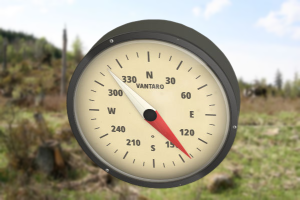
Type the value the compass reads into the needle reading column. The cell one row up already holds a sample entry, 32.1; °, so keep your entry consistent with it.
140; °
